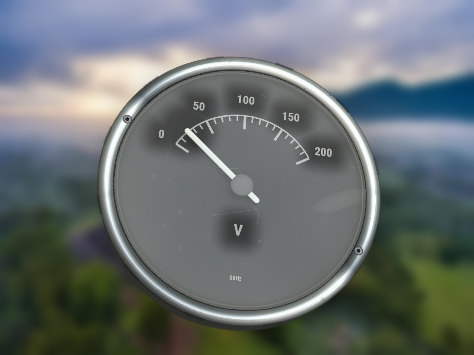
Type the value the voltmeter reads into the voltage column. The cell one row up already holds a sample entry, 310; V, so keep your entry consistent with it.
20; V
